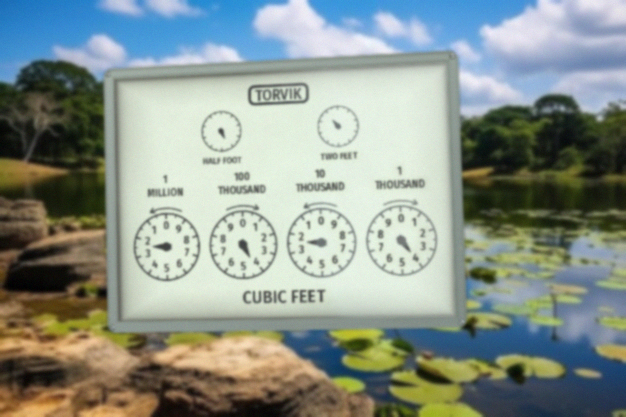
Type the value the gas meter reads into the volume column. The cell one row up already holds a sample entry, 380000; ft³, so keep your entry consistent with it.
242400; ft³
